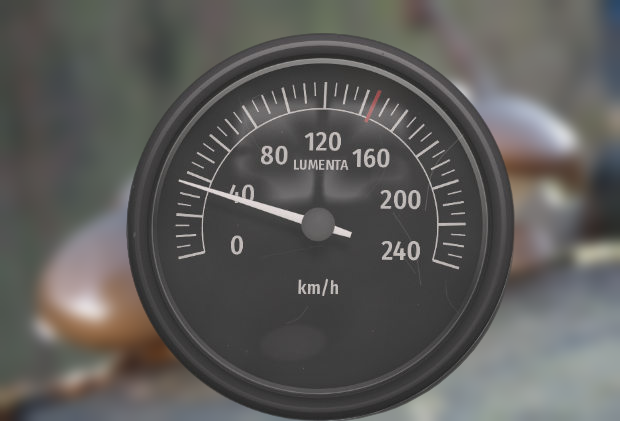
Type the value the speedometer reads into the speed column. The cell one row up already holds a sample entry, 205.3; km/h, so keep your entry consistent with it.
35; km/h
